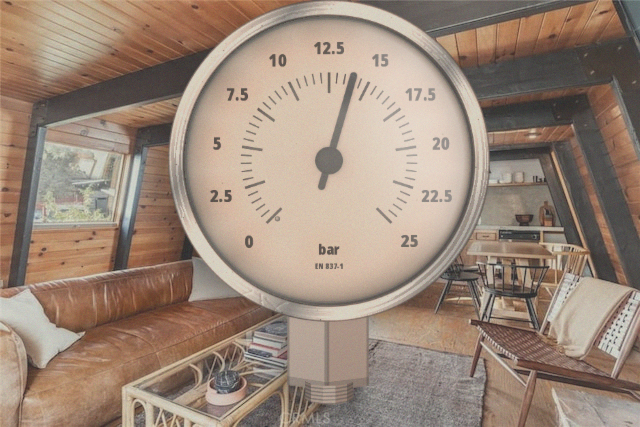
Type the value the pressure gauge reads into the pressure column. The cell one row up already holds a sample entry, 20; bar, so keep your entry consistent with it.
14; bar
